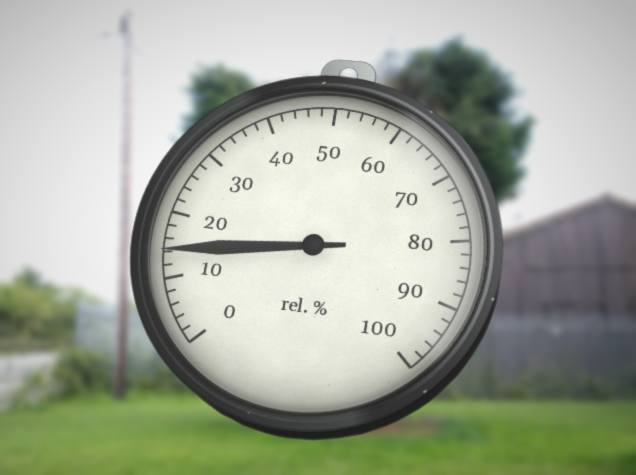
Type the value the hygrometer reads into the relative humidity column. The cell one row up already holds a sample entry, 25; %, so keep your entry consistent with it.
14; %
